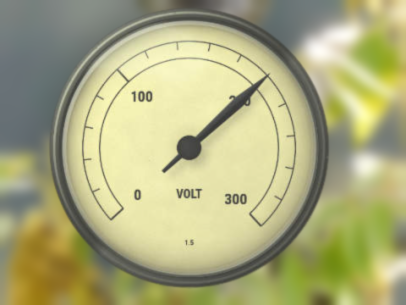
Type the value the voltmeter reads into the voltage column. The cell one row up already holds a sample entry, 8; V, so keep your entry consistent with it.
200; V
